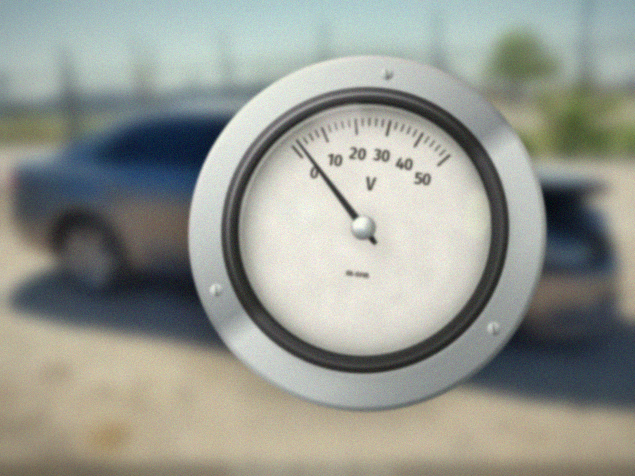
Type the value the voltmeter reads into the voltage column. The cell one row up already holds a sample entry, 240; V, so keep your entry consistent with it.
2; V
